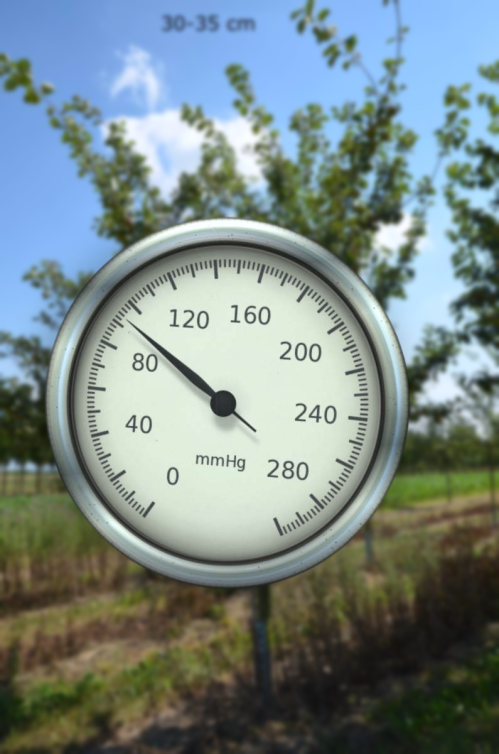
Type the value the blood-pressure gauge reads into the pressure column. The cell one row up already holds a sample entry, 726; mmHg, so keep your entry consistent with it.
94; mmHg
